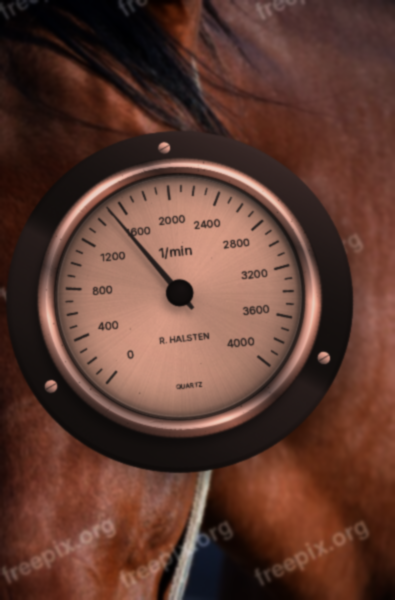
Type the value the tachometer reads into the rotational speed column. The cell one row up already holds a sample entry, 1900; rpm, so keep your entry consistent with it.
1500; rpm
